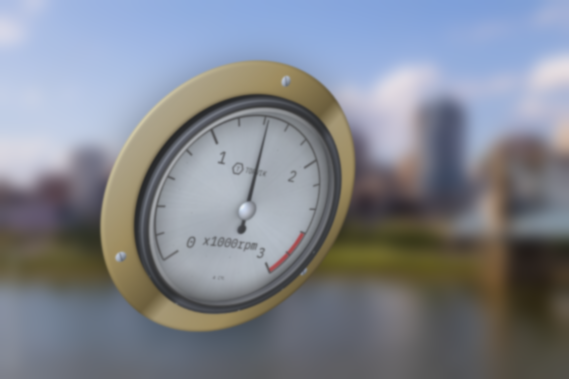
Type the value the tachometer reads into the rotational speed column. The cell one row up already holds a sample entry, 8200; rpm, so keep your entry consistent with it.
1400; rpm
